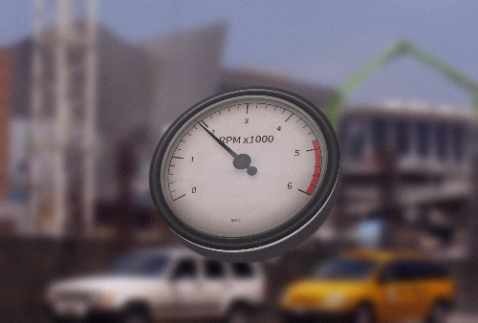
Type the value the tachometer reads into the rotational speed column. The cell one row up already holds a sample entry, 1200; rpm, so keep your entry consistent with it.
1900; rpm
